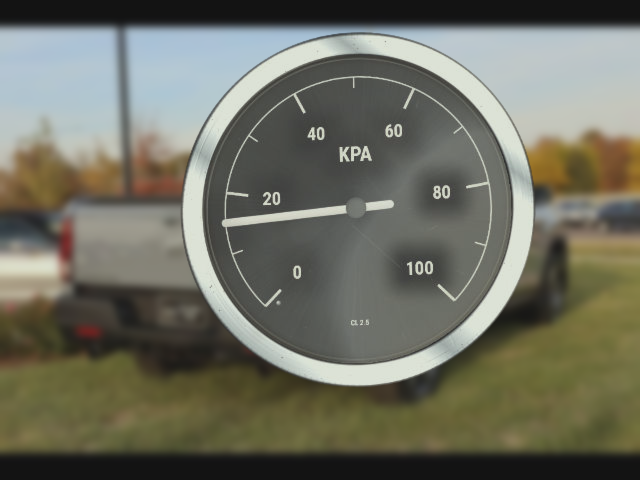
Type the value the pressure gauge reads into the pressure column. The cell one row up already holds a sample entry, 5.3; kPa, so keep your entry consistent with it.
15; kPa
